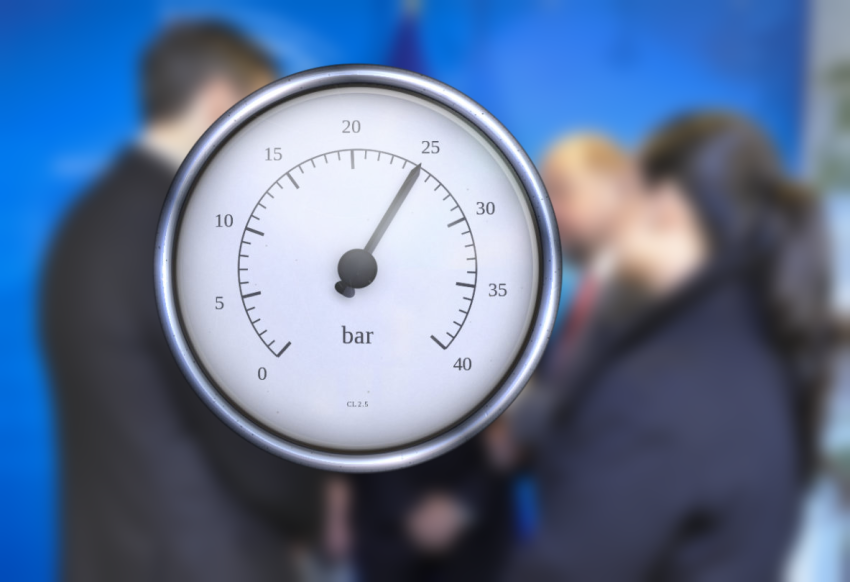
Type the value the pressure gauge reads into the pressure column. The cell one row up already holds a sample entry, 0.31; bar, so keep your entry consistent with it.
25; bar
